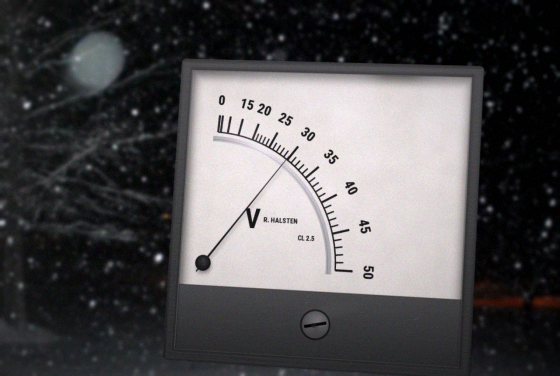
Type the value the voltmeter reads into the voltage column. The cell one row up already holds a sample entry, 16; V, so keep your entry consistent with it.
30; V
